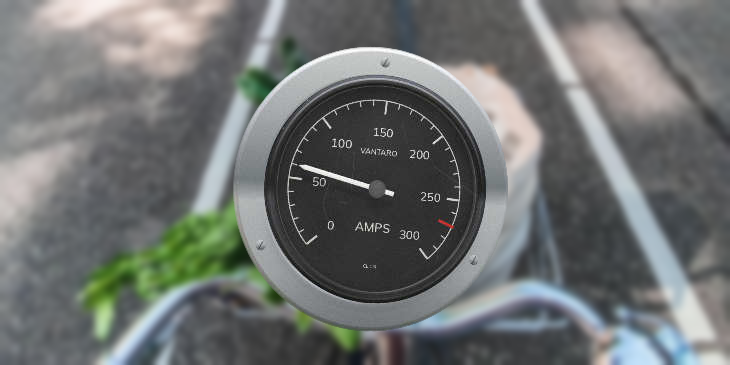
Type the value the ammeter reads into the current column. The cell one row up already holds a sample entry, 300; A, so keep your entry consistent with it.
60; A
